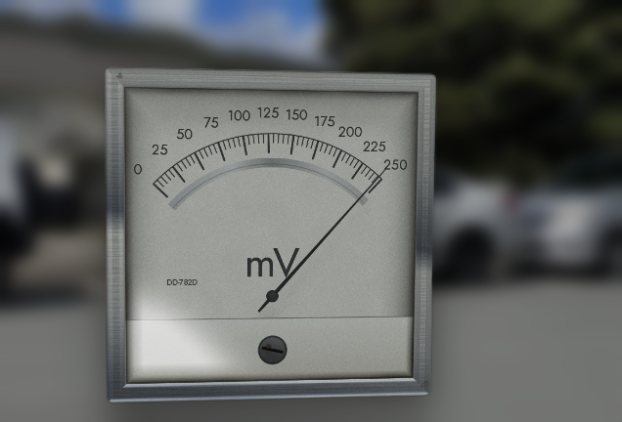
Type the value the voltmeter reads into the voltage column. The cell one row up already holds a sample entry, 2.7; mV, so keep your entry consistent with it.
245; mV
